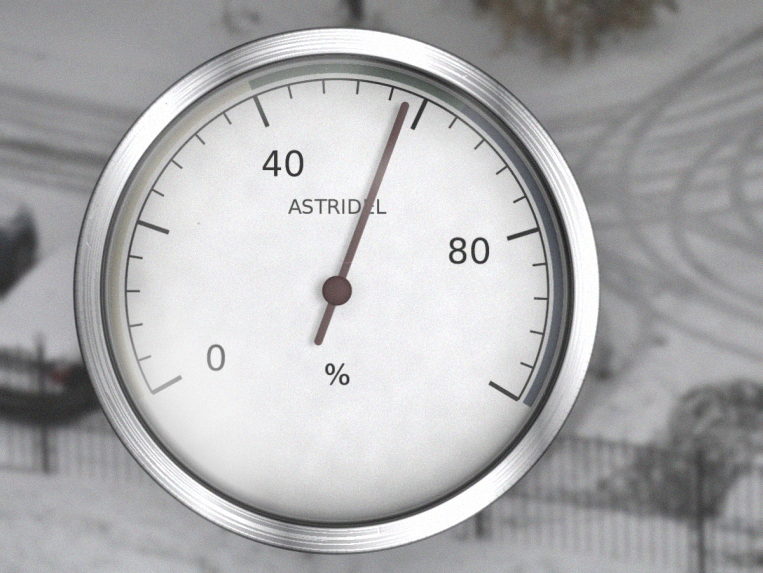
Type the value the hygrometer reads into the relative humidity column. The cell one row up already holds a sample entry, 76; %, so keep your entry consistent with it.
58; %
